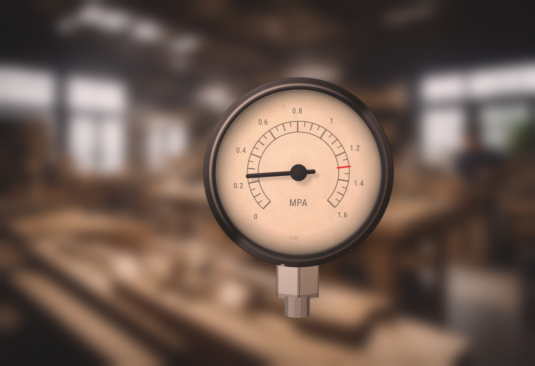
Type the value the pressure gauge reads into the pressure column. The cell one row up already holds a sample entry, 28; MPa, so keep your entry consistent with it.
0.25; MPa
